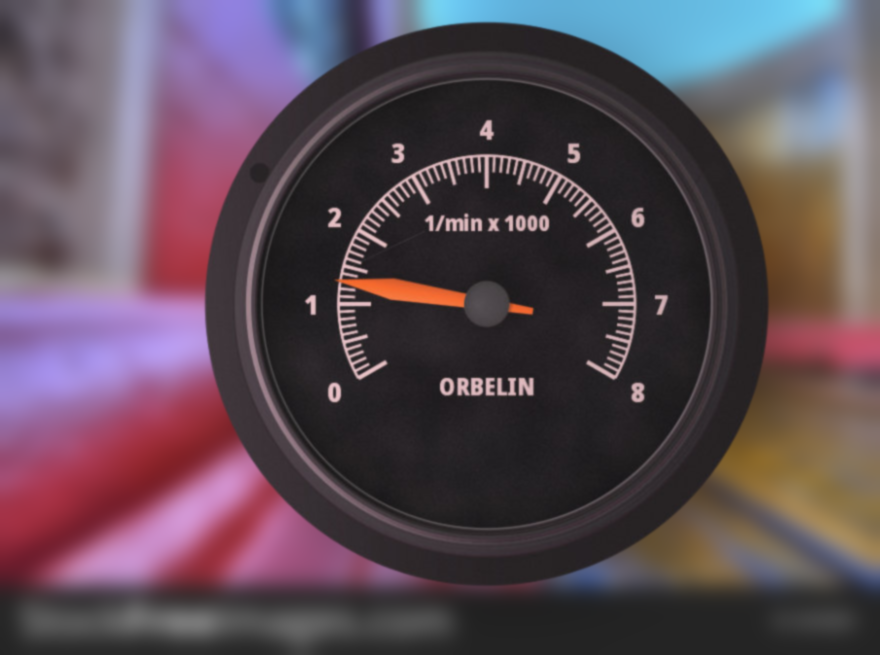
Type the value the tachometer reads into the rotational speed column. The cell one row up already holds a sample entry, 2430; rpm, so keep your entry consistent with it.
1300; rpm
